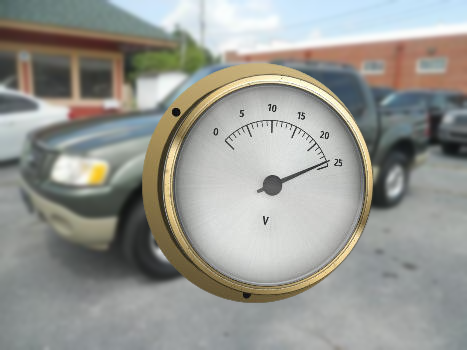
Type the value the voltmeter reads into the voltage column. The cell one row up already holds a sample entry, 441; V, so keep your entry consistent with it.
24; V
